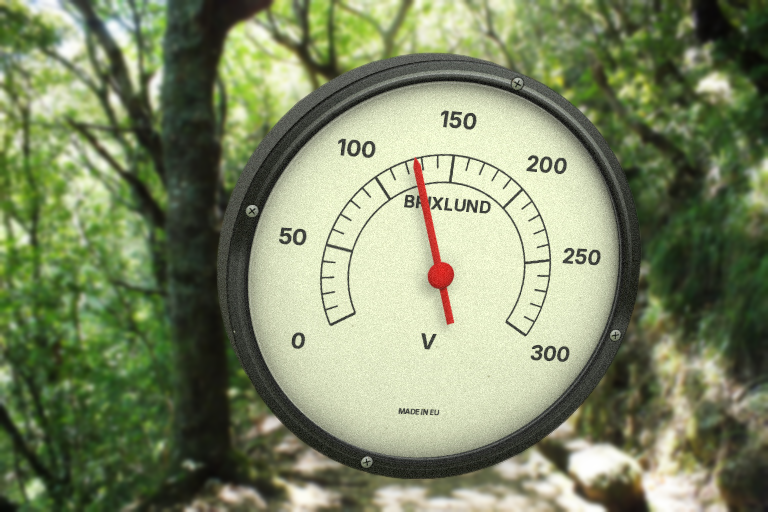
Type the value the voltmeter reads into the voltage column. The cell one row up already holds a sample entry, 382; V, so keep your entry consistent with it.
125; V
